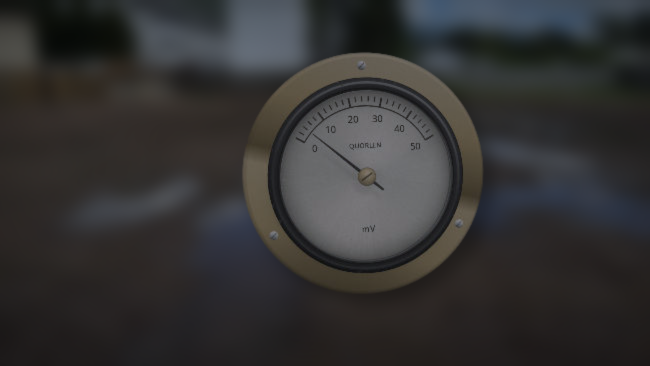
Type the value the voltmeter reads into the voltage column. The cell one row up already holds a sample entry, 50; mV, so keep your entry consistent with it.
4; mV
